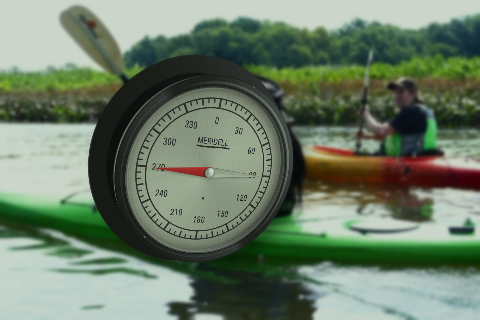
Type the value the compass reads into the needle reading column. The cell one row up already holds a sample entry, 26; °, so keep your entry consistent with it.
270; °
